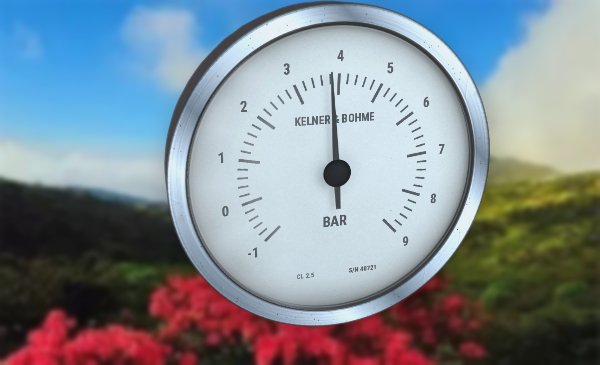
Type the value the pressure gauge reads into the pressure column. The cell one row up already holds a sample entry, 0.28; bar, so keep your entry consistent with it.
3.8; bar
